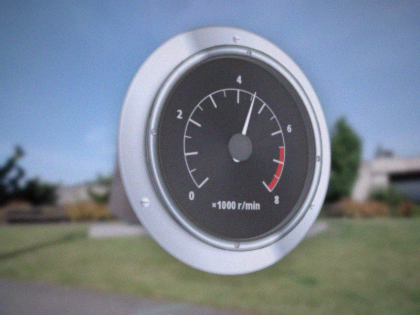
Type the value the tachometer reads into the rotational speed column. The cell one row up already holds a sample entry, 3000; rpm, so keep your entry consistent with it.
4500; rpm
